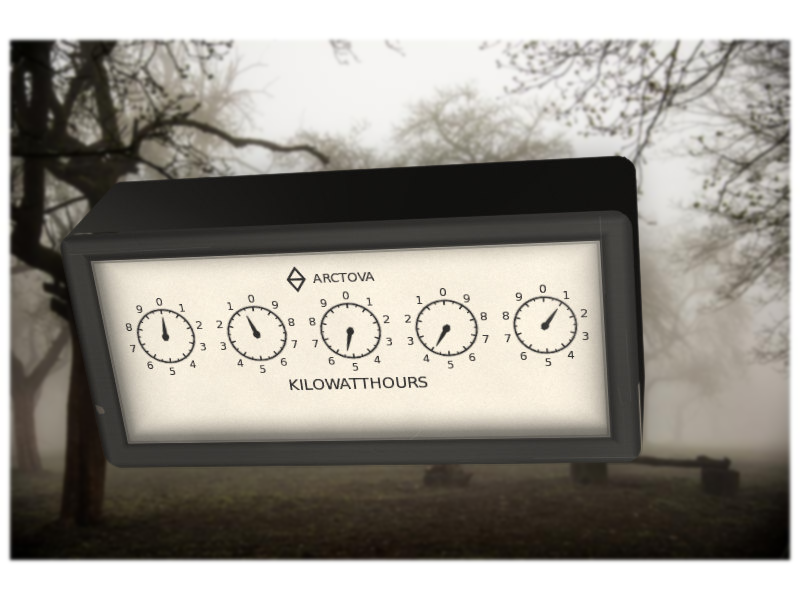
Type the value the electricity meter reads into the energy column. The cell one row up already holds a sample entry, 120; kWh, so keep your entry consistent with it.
541; kWh
